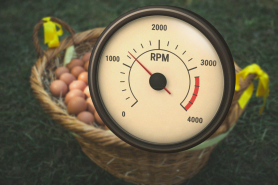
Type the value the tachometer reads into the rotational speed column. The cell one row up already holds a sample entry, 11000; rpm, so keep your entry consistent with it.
1300; rpm
